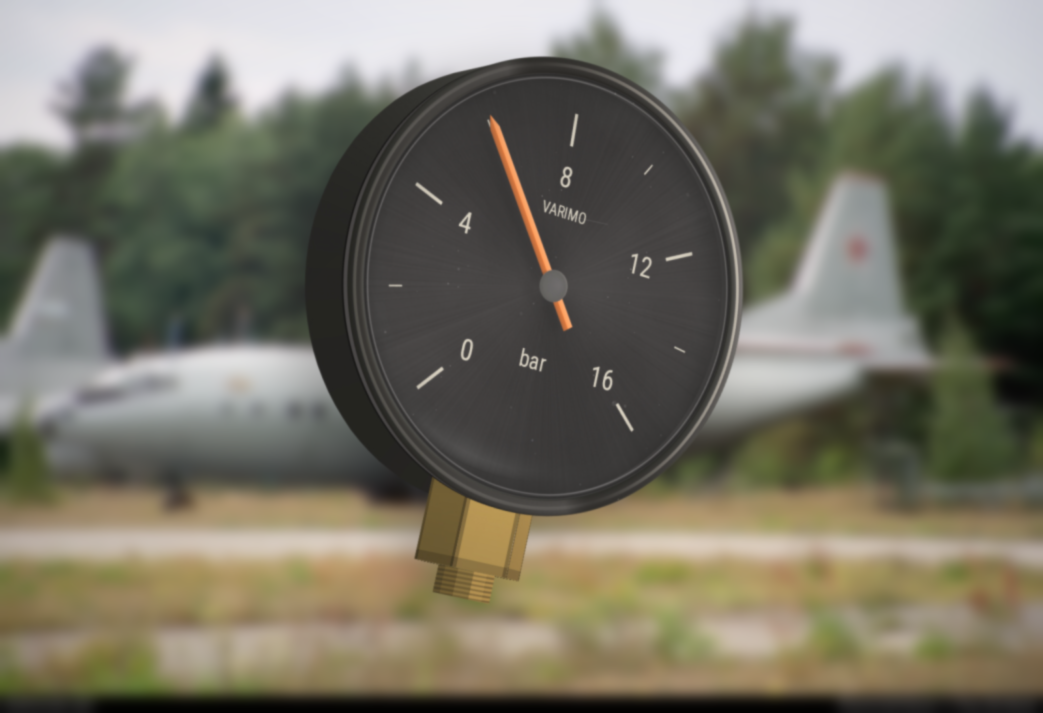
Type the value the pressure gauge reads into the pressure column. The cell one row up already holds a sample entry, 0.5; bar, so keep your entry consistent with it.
6; bar
